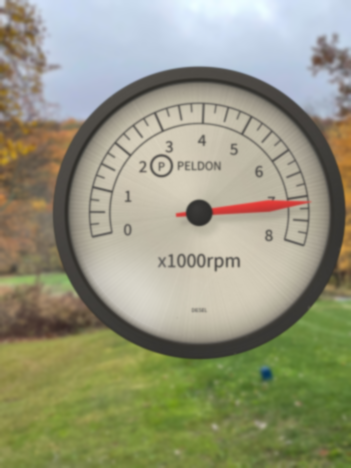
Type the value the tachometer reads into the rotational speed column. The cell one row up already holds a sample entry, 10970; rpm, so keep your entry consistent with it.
7125; rpm
